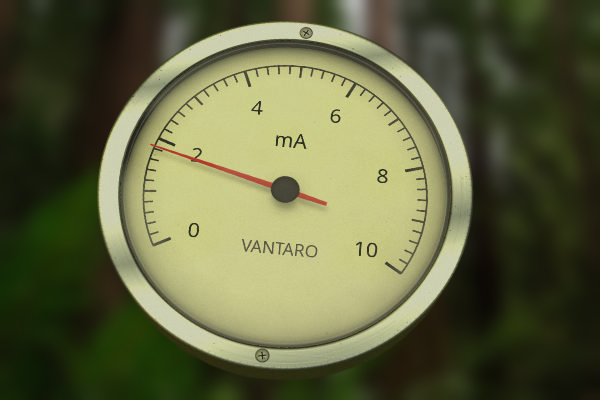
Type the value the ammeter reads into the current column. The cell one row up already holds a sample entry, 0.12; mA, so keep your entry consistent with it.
1.8; mA
